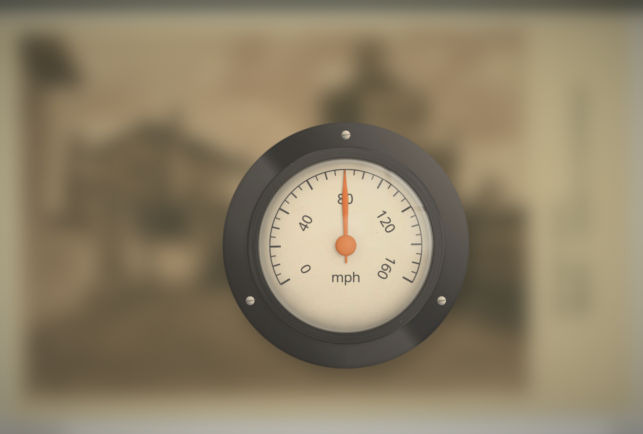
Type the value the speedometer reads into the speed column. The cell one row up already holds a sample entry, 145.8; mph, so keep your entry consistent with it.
80; mph
